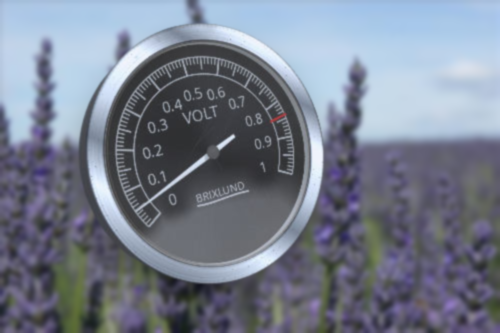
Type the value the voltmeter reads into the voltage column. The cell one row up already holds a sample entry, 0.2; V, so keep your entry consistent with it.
0.05; V
